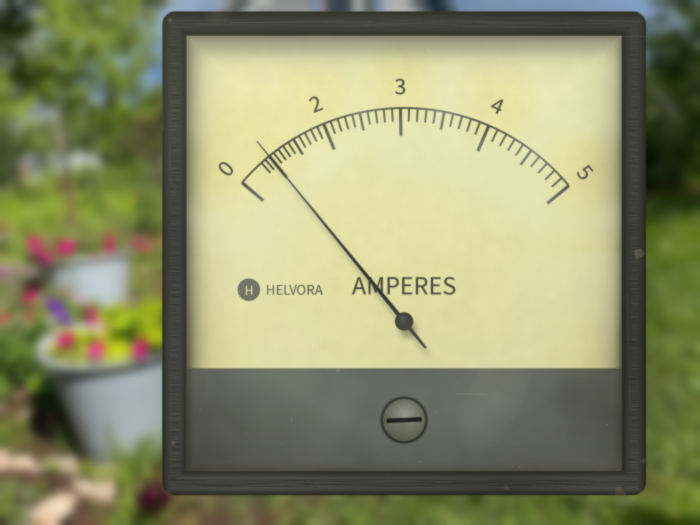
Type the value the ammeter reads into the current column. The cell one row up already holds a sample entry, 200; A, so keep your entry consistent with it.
1; A
